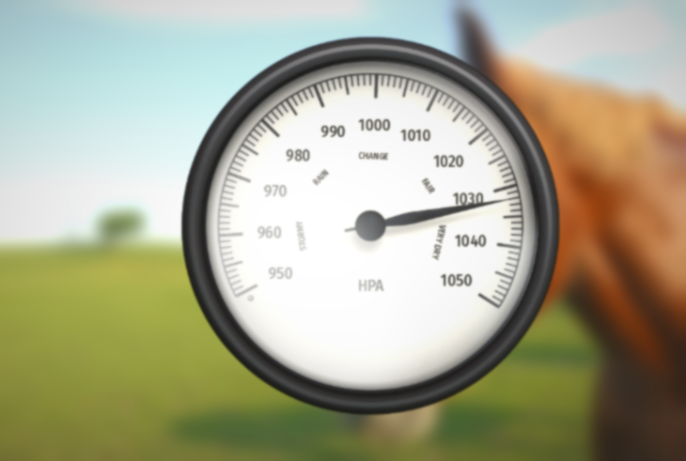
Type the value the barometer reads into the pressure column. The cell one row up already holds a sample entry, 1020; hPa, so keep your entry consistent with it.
1032; hPa
